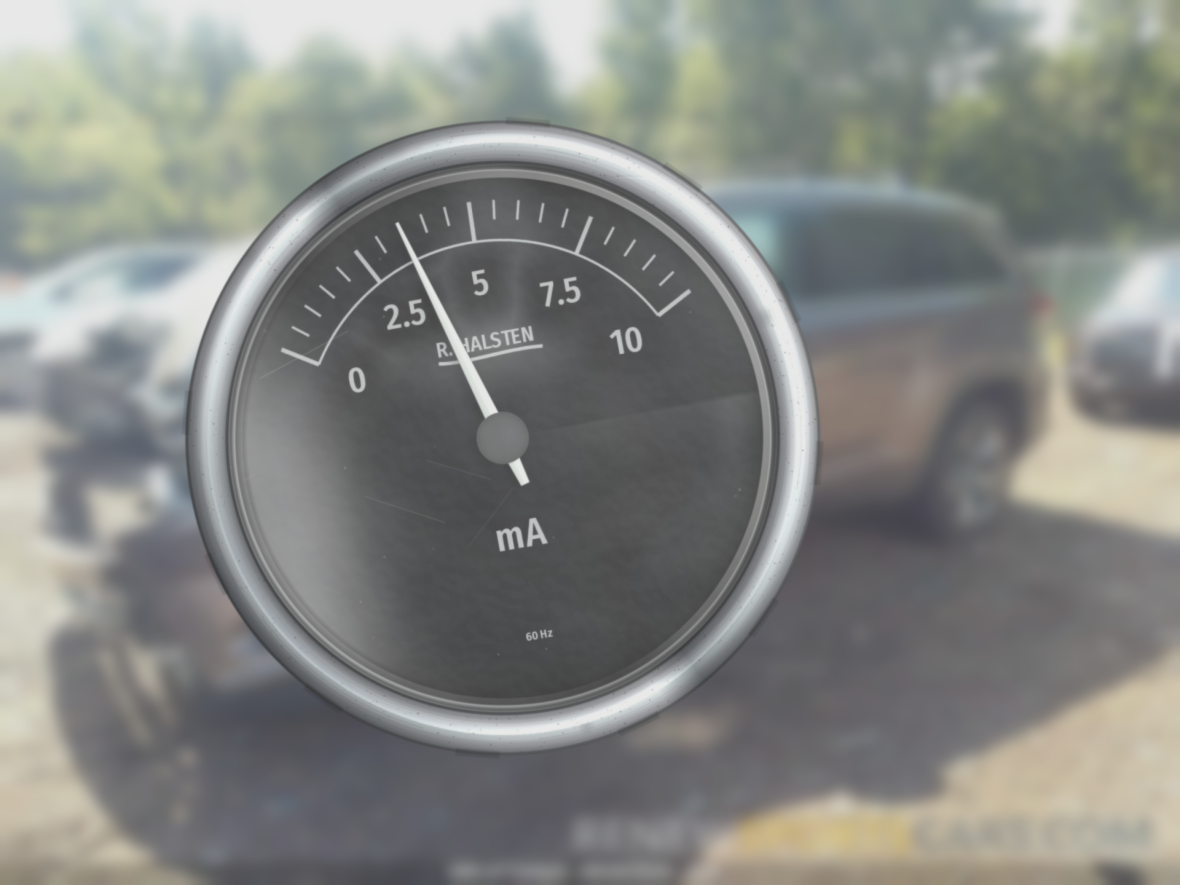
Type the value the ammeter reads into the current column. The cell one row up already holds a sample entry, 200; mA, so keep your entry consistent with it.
3.5; mA
